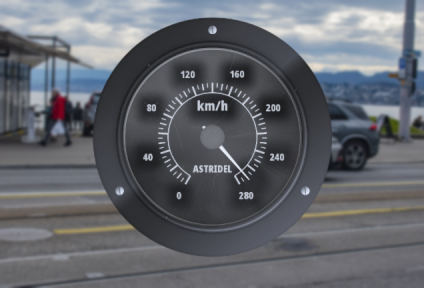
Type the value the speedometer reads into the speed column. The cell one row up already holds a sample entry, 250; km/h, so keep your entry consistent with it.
270; km/h
